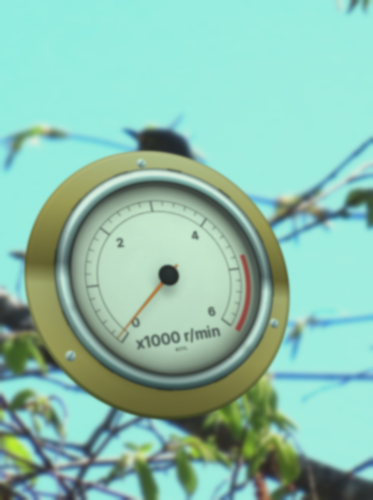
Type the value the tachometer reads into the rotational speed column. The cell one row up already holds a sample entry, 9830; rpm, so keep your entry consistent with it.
100; rpm
